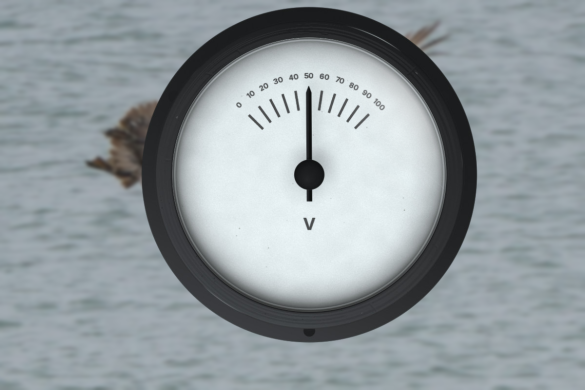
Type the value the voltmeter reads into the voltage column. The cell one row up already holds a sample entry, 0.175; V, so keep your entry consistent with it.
50; V
